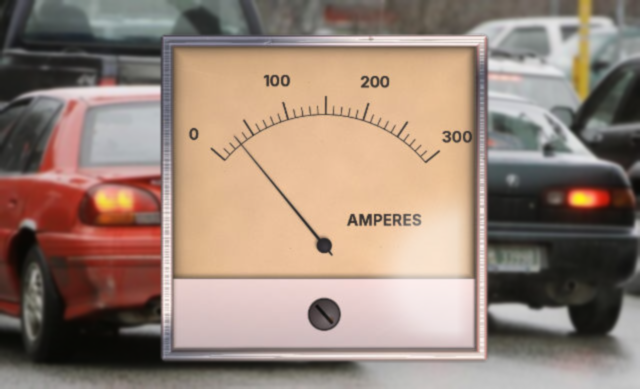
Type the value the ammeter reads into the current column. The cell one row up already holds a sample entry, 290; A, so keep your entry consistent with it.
30; A
